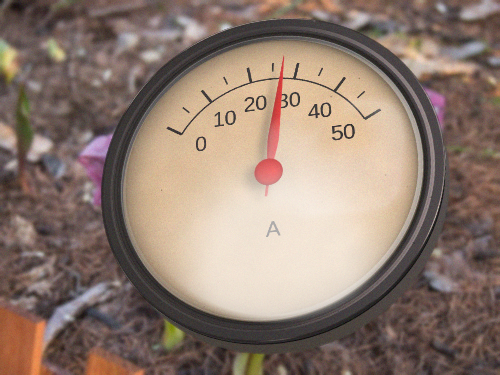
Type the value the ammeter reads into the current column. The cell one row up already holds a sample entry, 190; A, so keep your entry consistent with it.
27.5; A
